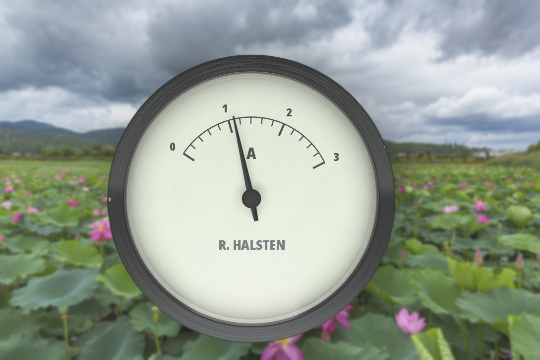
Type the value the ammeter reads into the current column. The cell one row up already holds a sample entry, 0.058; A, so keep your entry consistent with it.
1.1; A
